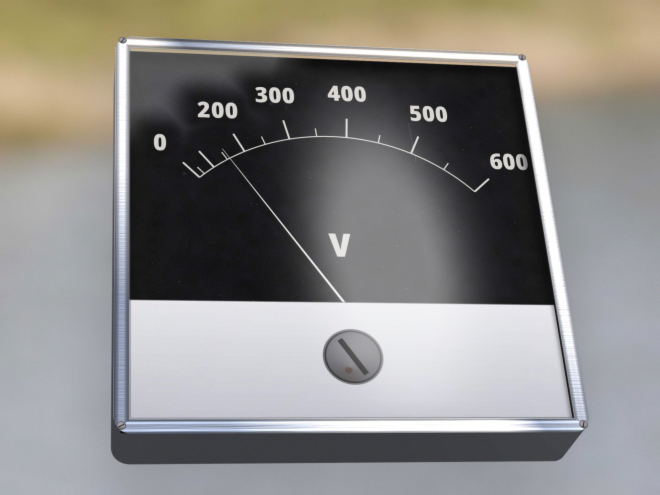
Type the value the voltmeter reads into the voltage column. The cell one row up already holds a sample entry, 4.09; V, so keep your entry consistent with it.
150; V
